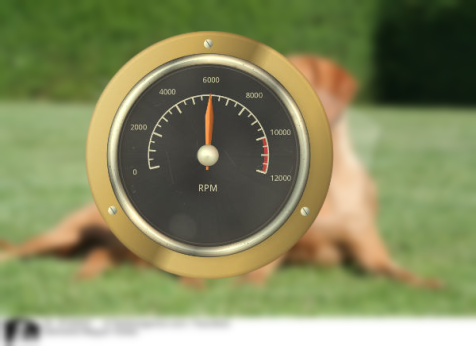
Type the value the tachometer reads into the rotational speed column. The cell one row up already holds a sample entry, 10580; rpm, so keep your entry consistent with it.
6000; rpm
